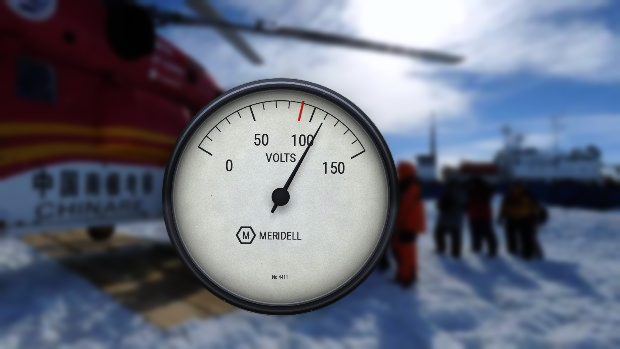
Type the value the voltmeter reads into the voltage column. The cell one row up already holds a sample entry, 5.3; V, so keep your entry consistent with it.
110; V
